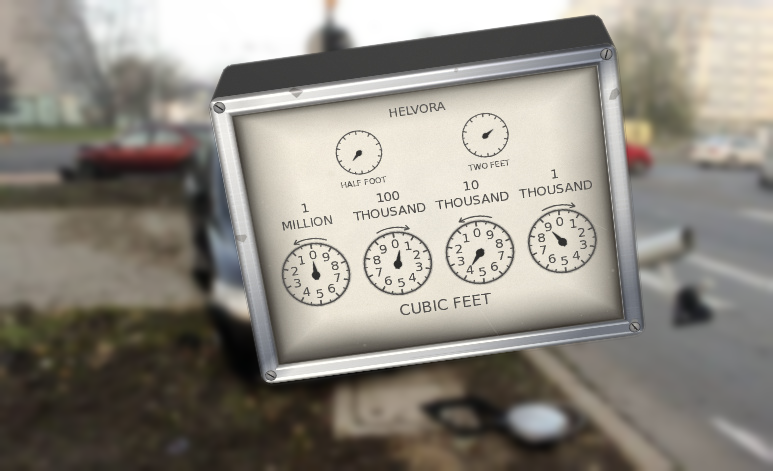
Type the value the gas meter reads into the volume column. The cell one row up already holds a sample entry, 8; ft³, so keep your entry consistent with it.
3900; ft³
